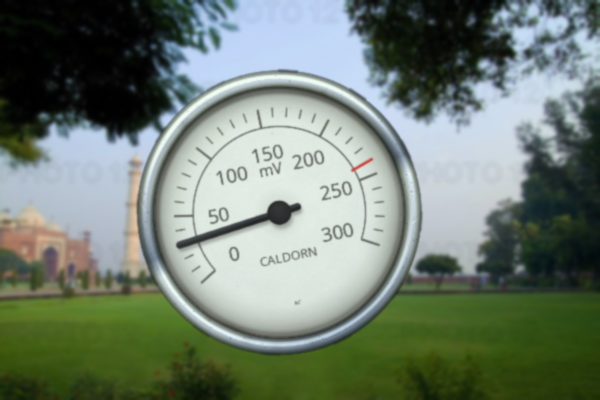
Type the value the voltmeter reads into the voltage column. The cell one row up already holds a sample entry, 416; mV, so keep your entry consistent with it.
30; mV
